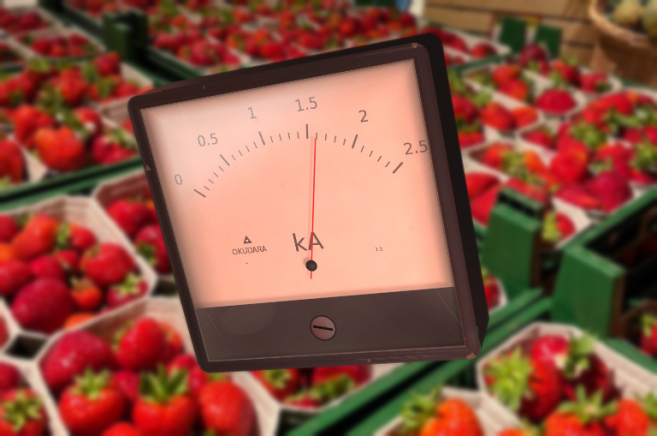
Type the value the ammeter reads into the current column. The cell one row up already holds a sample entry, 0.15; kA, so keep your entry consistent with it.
1.6; kA
